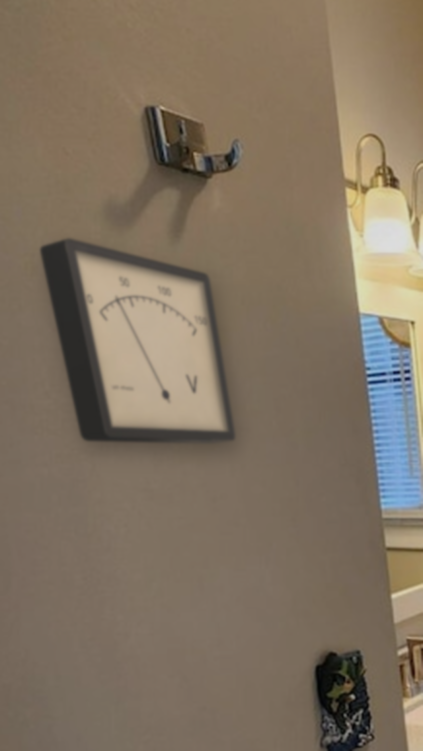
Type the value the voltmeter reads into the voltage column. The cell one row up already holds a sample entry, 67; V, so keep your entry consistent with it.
30; V
